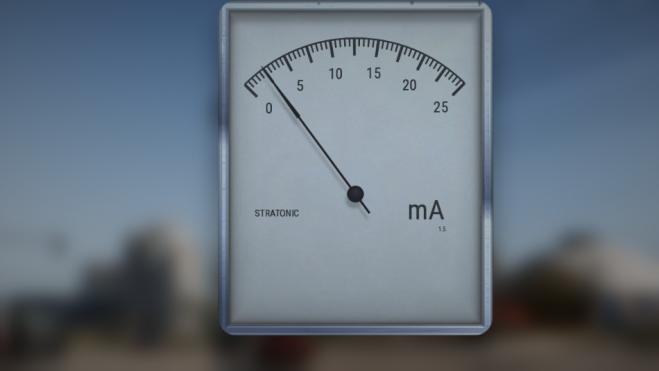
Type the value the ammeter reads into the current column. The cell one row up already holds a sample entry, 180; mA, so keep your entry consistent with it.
2.5; mA
